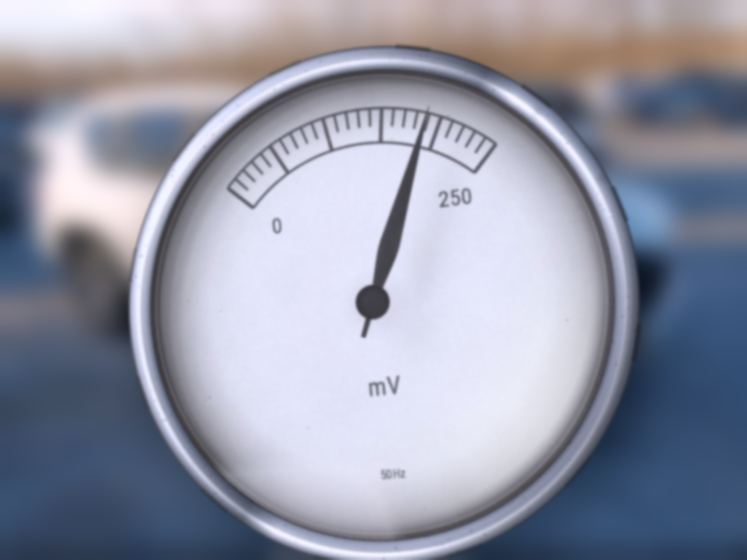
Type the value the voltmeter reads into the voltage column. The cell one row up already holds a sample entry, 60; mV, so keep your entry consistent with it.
190; mV
